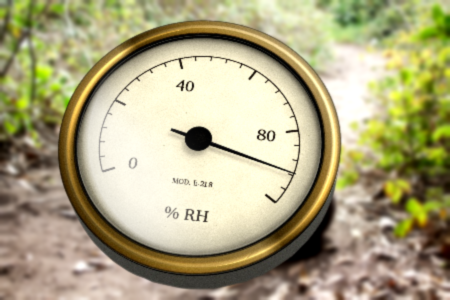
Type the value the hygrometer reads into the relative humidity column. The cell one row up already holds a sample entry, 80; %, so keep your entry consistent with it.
92; %
